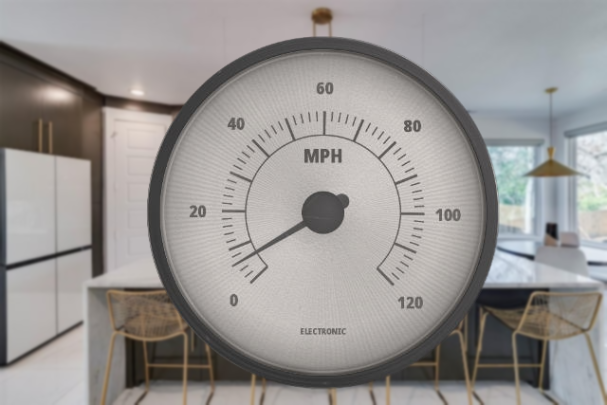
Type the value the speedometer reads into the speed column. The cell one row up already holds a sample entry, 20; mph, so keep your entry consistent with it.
6; mph
